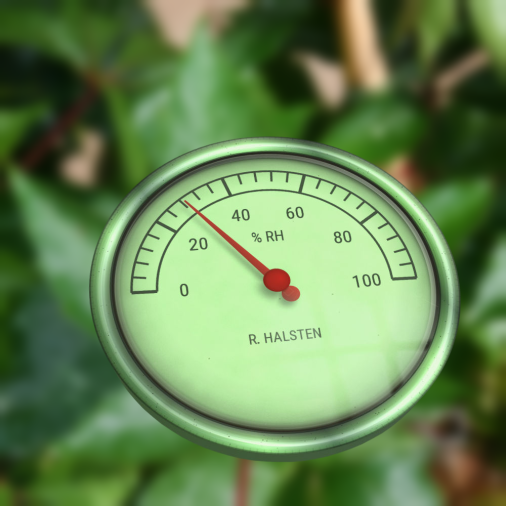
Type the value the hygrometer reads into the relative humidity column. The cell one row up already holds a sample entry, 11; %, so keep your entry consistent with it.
28; %
